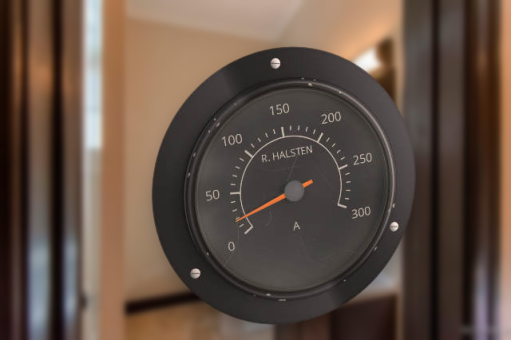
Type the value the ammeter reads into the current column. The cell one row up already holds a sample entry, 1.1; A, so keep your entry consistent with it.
20; A
